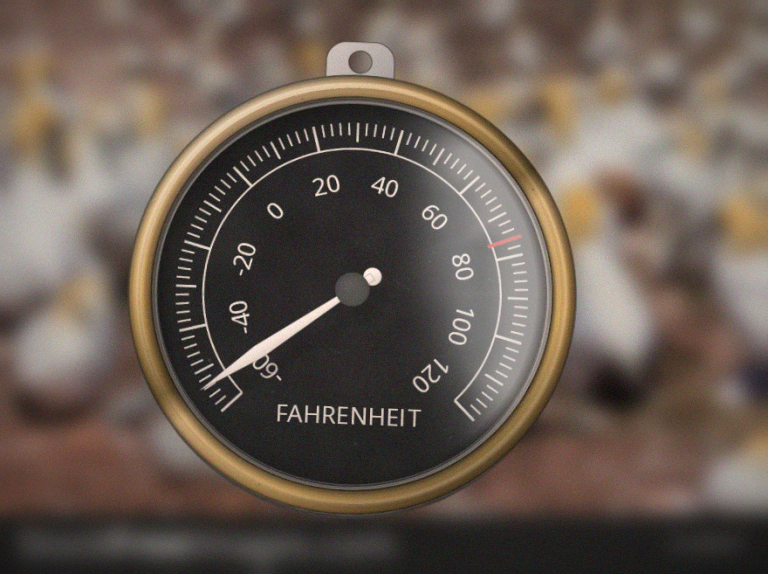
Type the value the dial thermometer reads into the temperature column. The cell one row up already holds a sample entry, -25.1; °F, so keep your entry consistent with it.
-54; °F
